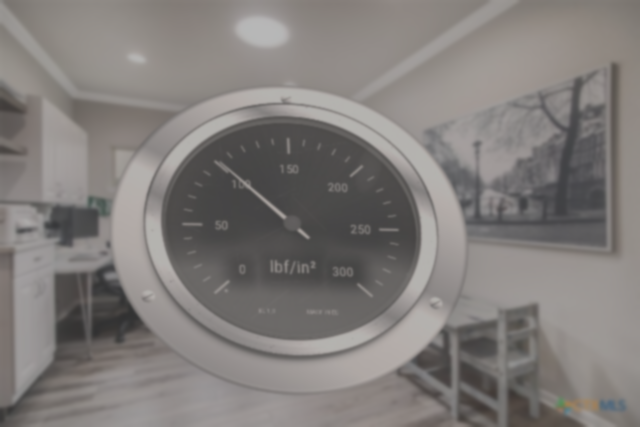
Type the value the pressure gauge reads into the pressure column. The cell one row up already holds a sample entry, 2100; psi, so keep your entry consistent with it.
100; psi
